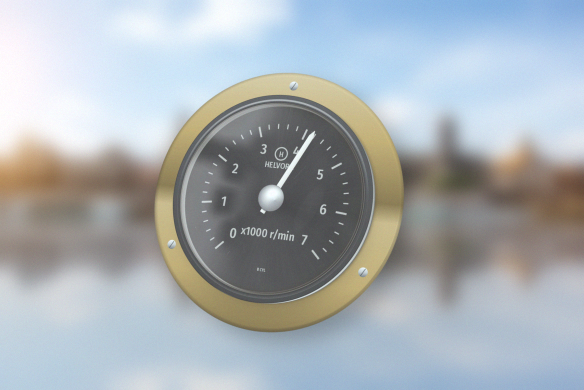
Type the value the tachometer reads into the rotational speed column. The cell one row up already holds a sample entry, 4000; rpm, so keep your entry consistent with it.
4200; rpm
